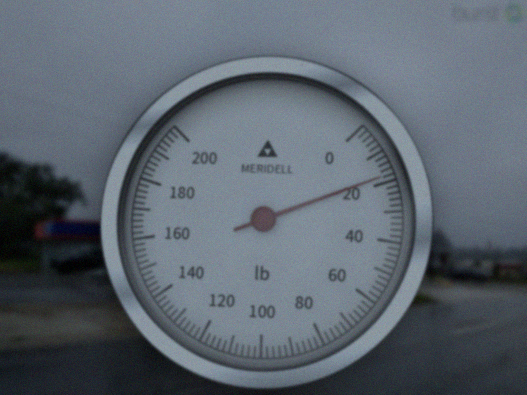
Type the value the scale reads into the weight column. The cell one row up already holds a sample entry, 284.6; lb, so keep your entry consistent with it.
18; lb
